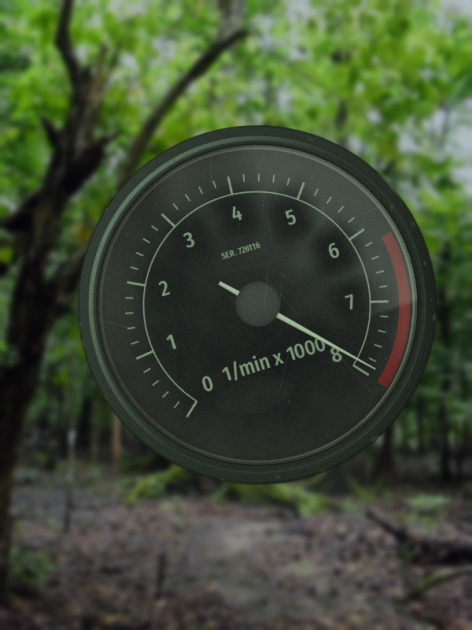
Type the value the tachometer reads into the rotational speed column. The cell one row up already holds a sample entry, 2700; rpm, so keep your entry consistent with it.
7900; rpm
